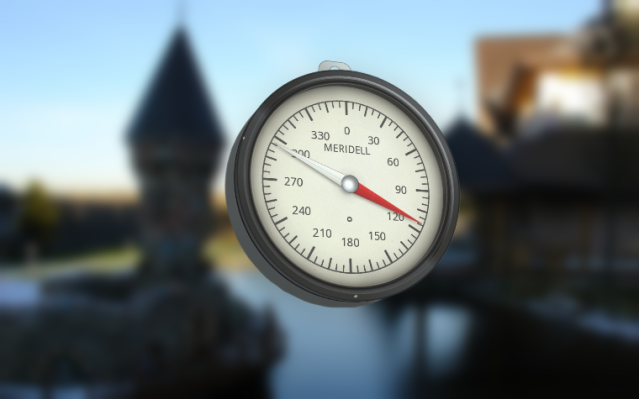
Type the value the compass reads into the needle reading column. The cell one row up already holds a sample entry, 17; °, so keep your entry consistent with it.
115; °
